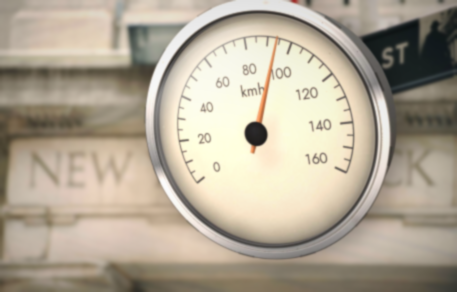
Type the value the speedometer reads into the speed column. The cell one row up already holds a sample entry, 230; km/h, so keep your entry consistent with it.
95; km/h
